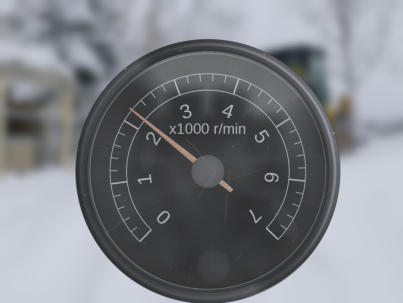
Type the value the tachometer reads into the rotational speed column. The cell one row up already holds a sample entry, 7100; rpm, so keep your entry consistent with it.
2200; rpm
